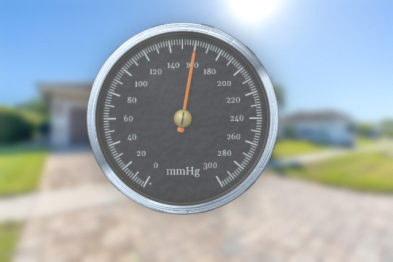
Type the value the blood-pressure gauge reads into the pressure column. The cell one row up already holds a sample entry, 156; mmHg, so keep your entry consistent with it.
160; mmHg
